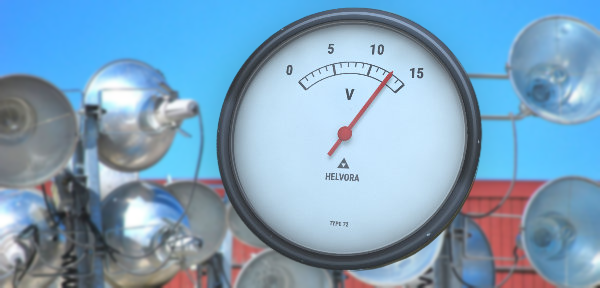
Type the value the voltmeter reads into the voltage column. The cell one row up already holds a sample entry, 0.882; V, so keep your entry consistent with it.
13; V
